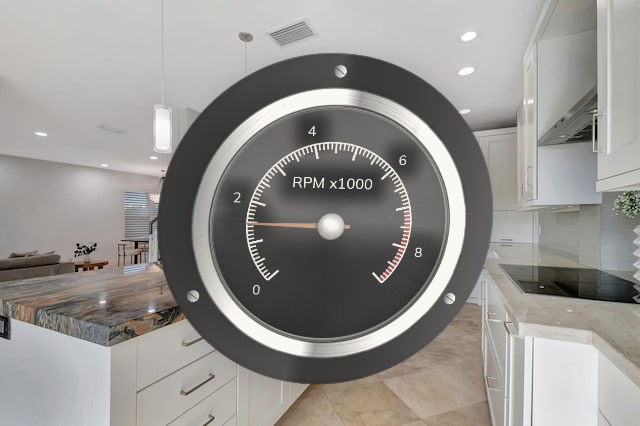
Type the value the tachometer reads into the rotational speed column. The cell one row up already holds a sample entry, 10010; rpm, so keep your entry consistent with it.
1500; rpm
